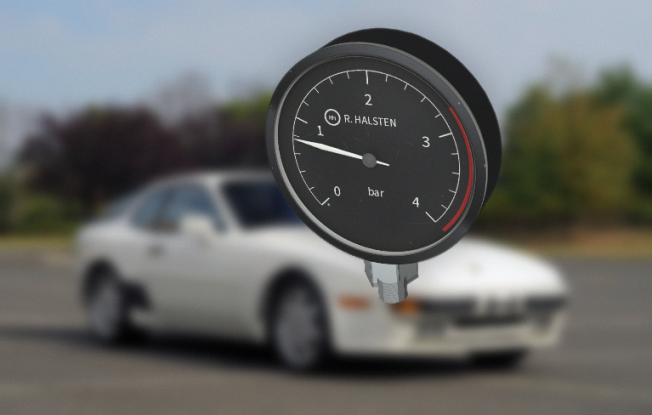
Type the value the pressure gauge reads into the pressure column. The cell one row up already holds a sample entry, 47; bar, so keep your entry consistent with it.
0.8; bar
